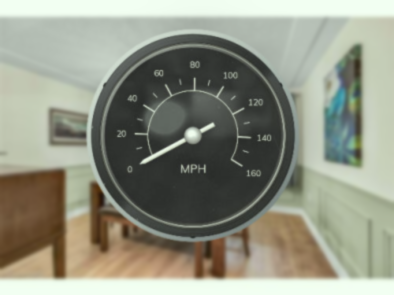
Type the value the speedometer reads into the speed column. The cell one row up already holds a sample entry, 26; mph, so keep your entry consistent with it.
0; mph
